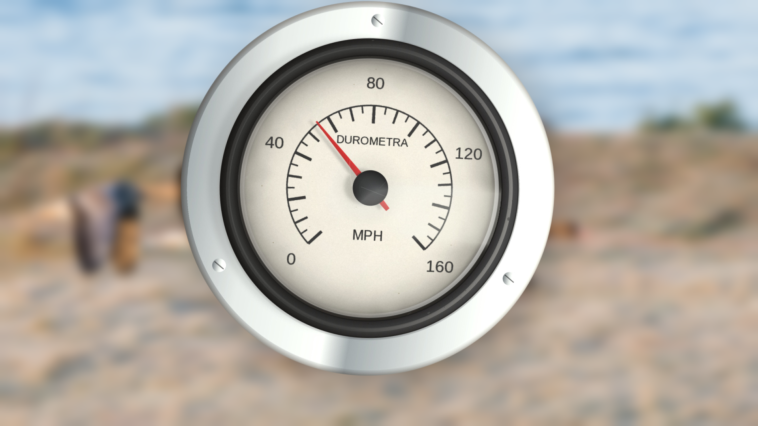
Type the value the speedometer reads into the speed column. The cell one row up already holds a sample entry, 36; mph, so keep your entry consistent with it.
55; mph
